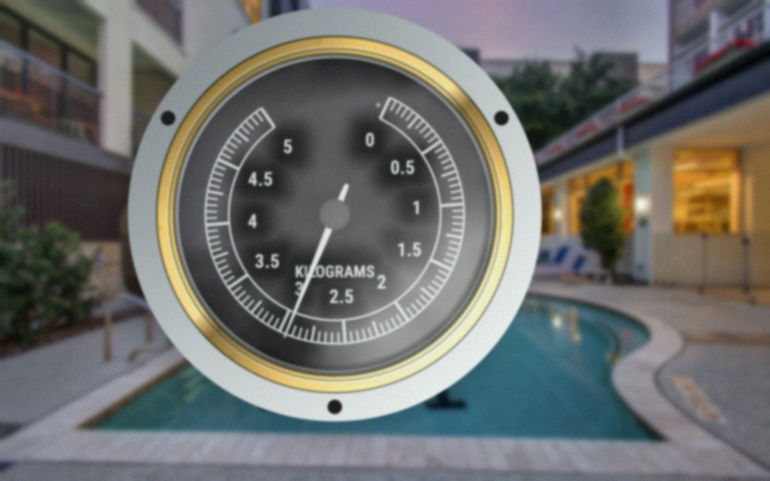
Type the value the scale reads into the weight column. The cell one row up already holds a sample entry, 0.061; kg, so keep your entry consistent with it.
2.95; kg
